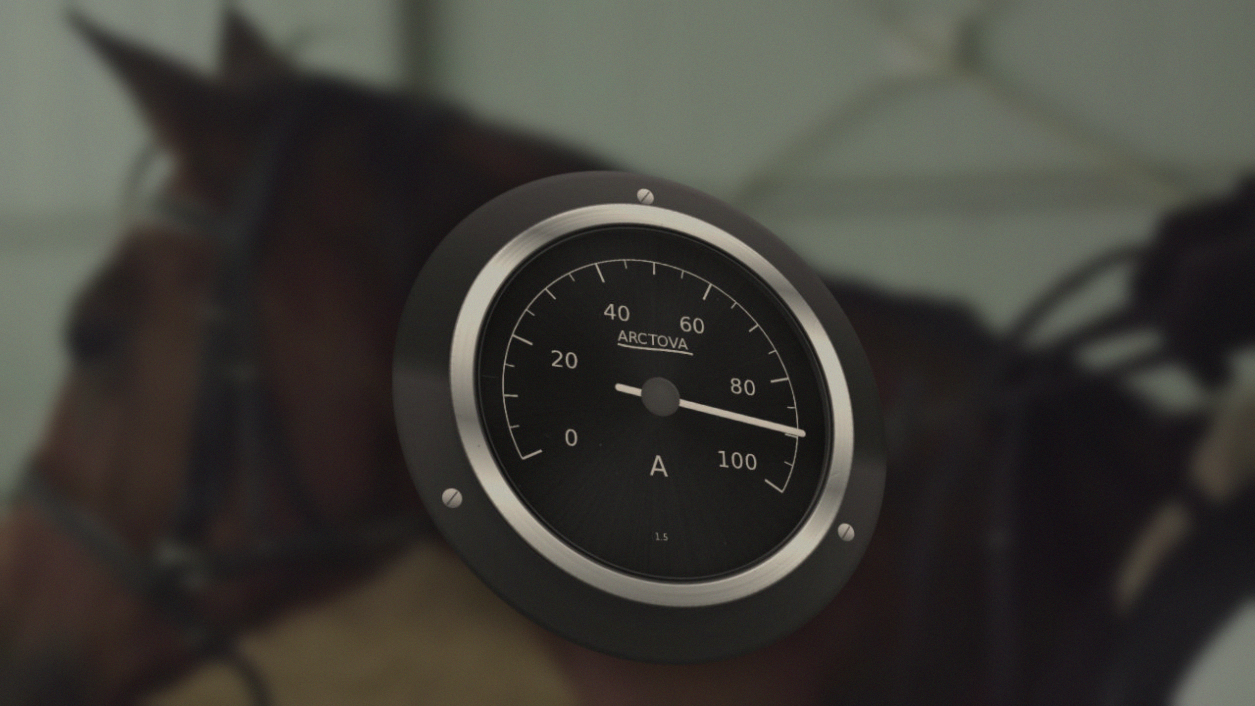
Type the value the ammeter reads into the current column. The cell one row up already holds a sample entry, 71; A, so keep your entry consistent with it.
90; A
